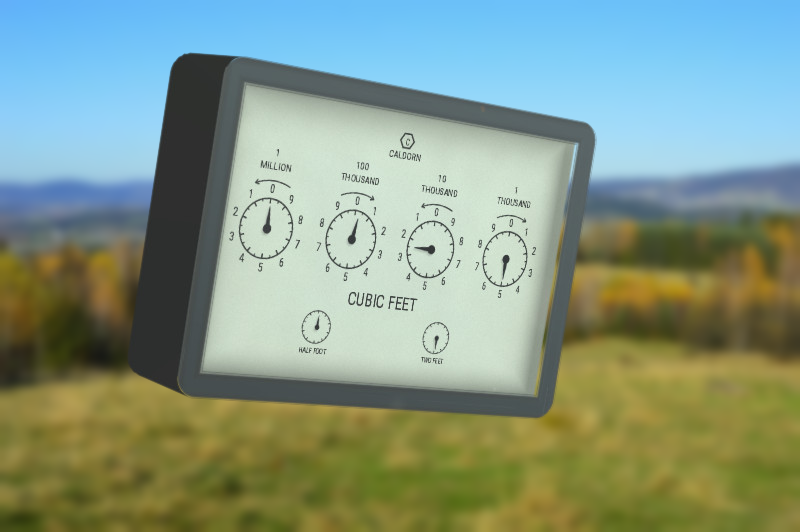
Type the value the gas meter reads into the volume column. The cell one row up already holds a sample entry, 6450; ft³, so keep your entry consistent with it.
2500; ft³
